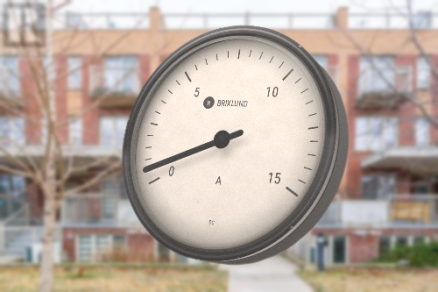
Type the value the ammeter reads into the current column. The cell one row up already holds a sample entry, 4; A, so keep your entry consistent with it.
0.5; A
